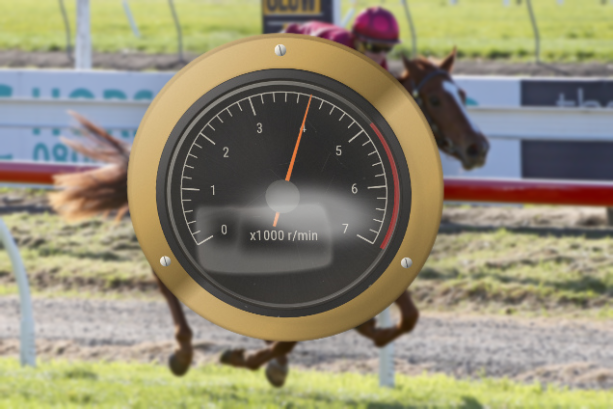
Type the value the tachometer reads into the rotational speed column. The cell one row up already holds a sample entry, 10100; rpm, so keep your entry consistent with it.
4000; rpm
